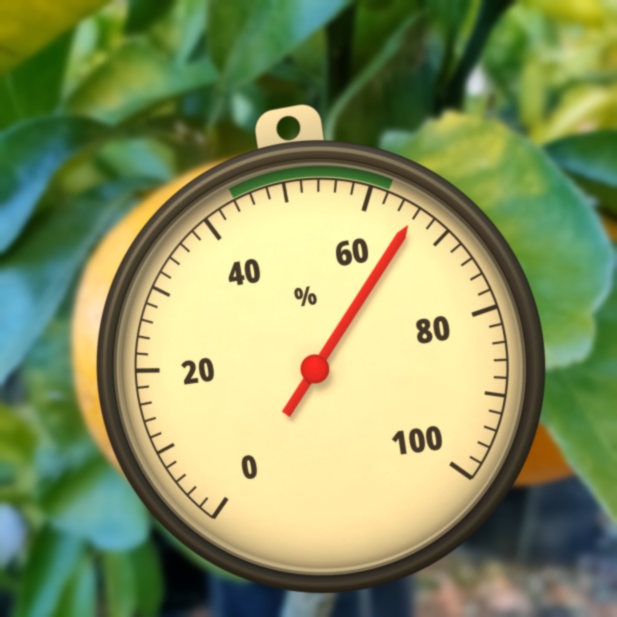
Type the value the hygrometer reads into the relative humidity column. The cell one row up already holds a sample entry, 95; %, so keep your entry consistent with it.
66; %
